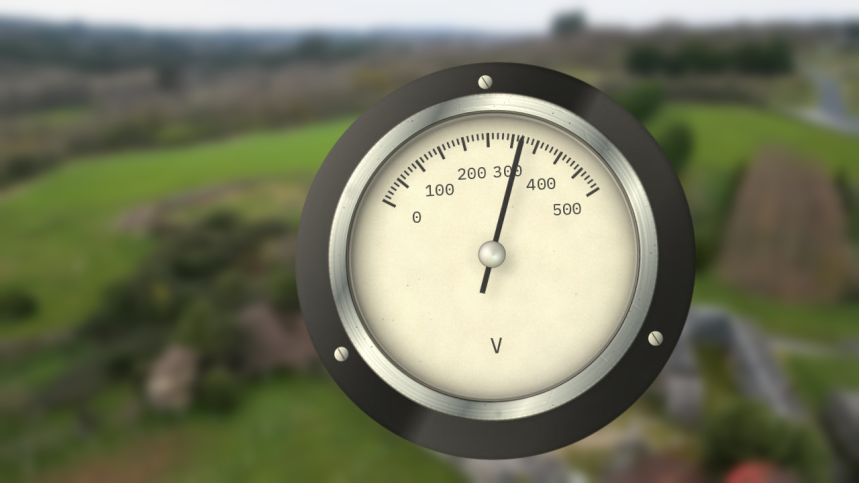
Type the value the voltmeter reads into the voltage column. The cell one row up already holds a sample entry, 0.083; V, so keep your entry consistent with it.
320; V
